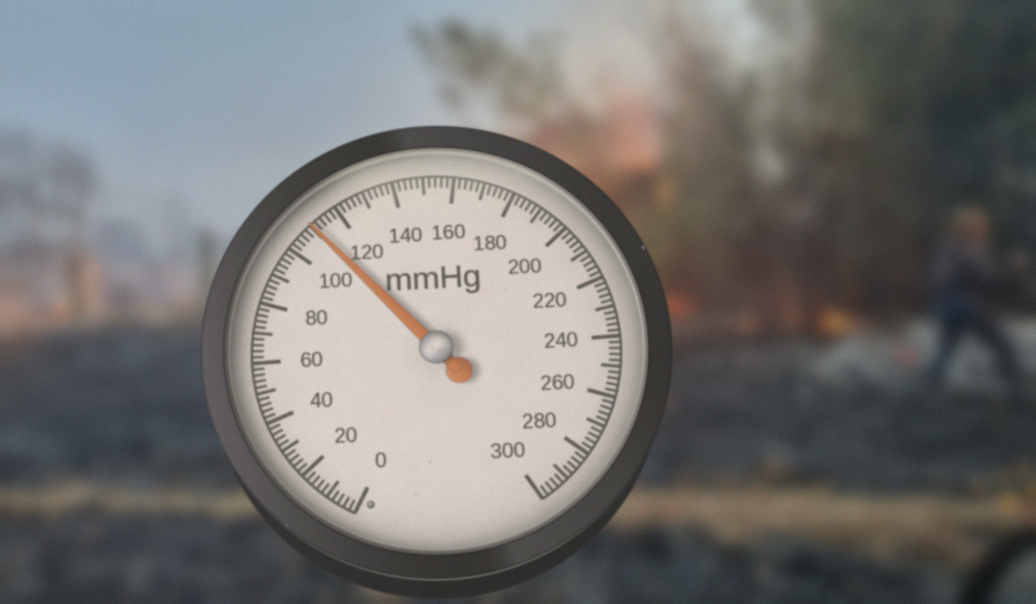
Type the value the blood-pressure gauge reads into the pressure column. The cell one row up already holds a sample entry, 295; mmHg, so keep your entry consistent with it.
110; mmHg
